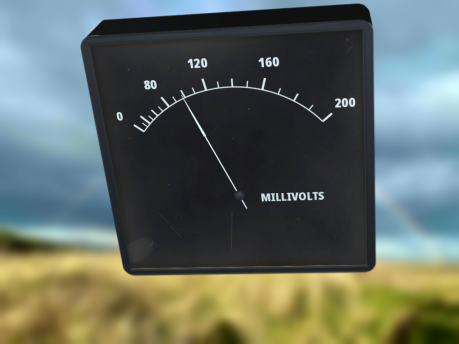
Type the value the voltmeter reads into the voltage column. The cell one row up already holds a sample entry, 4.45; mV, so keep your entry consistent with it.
100; mV
